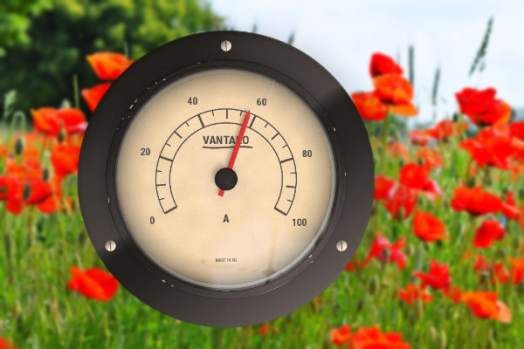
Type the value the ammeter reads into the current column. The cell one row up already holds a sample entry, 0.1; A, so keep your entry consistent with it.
57.5; A
